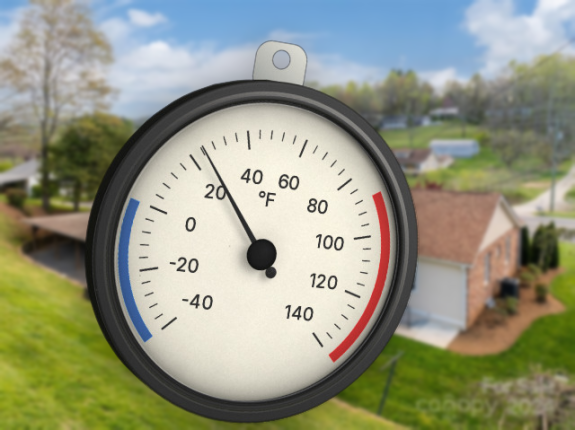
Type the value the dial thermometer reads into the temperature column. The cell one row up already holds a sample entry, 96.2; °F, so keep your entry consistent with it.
24; °F
